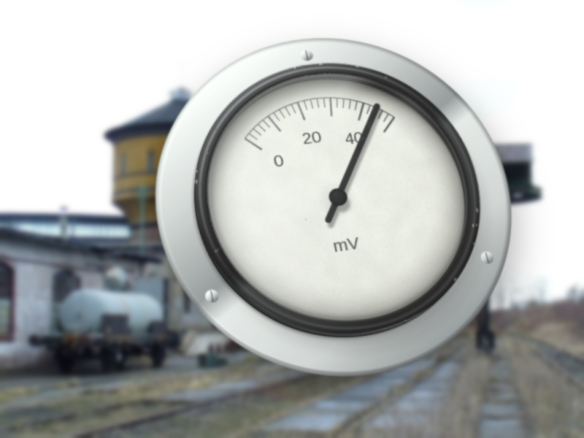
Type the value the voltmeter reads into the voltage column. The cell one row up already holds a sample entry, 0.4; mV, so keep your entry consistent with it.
44; mV
